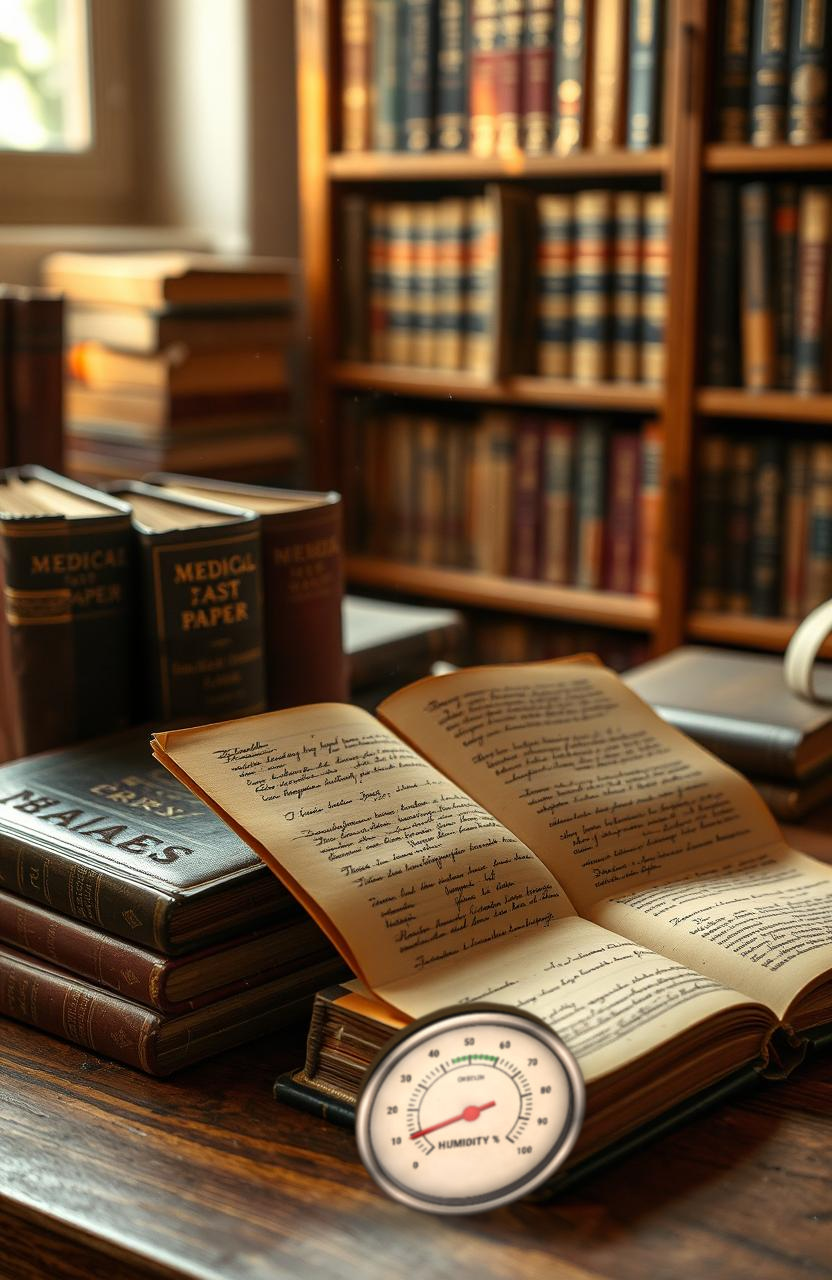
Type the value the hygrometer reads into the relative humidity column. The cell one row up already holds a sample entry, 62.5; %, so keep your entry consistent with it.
10; %
